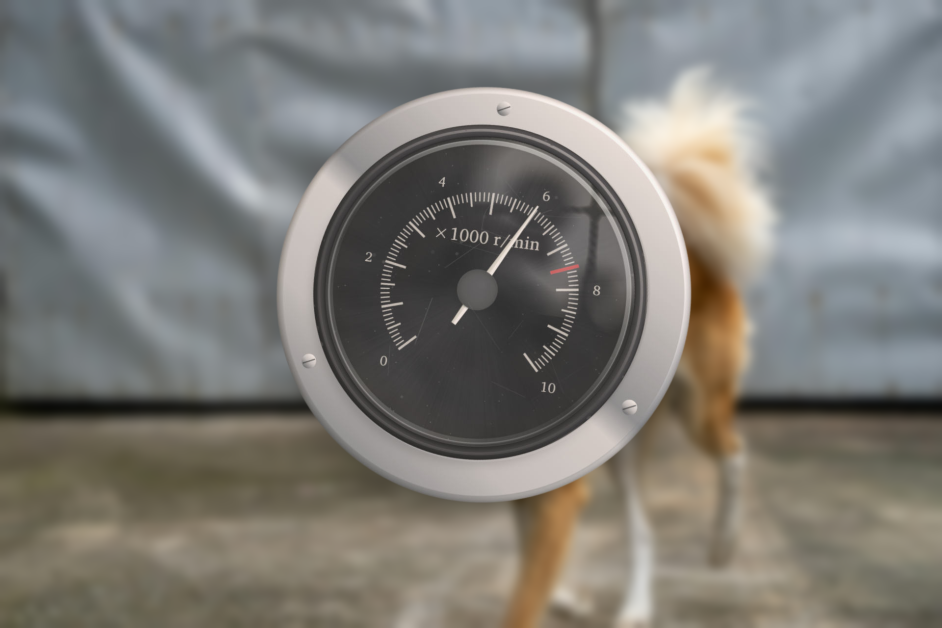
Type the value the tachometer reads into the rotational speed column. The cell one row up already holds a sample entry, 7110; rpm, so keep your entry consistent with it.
6000; rpm
